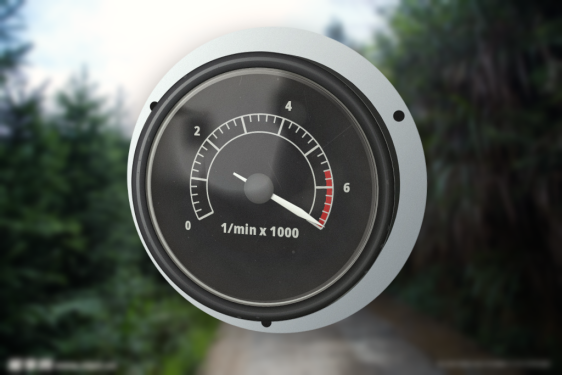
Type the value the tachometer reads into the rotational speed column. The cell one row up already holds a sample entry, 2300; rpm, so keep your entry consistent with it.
6900; rpm
